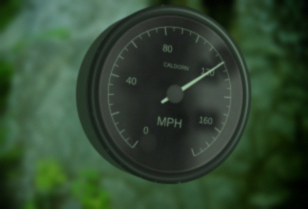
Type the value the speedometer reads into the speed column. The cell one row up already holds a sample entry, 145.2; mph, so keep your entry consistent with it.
120; mph
